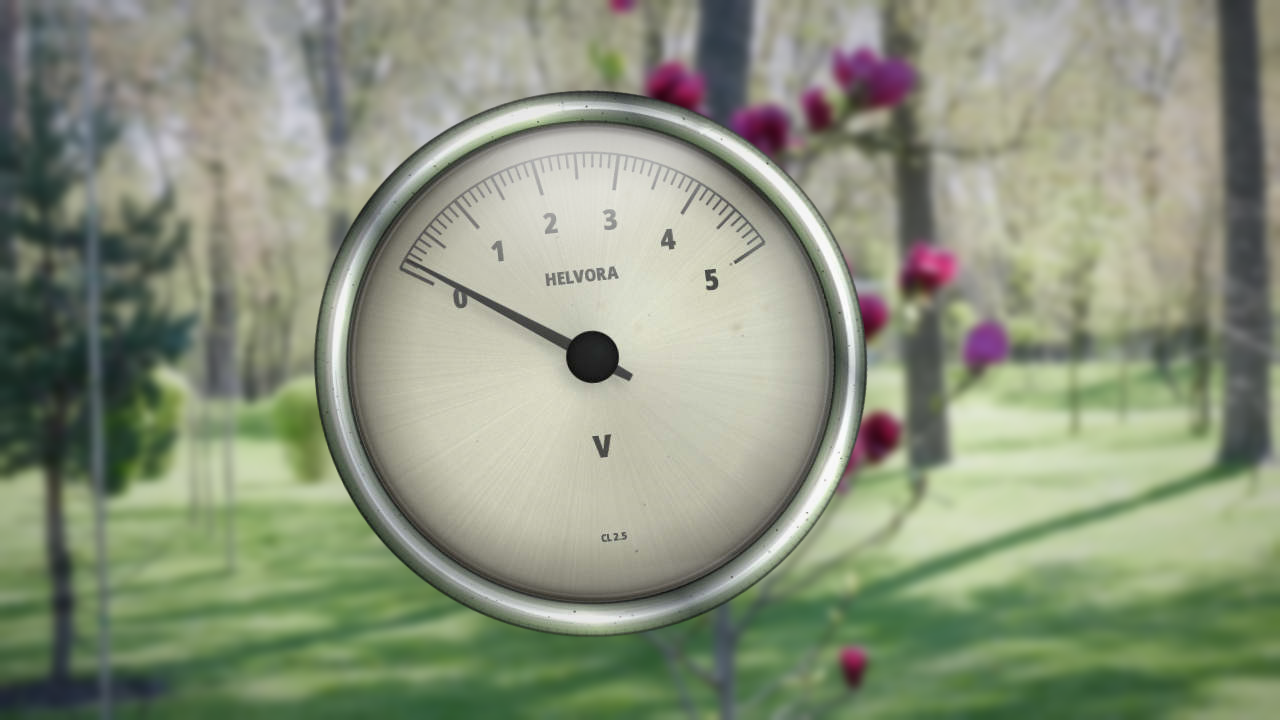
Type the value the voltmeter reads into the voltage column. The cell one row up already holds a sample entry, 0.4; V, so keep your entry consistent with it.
0.1; V
